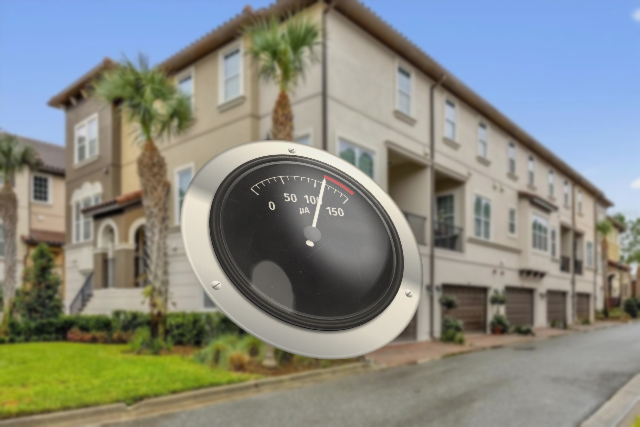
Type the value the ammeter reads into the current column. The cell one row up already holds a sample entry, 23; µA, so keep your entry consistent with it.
110; µA
